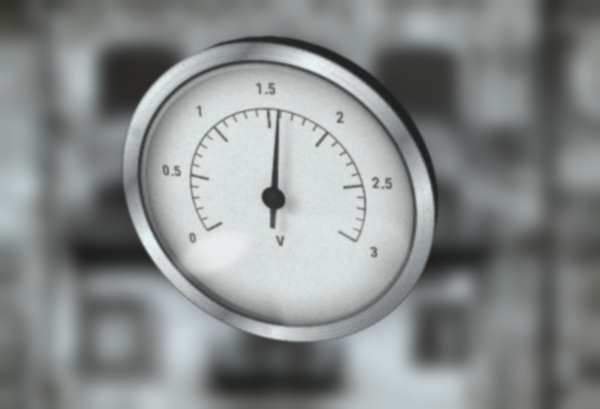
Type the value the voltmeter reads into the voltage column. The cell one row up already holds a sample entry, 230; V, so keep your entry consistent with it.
1.6; V
